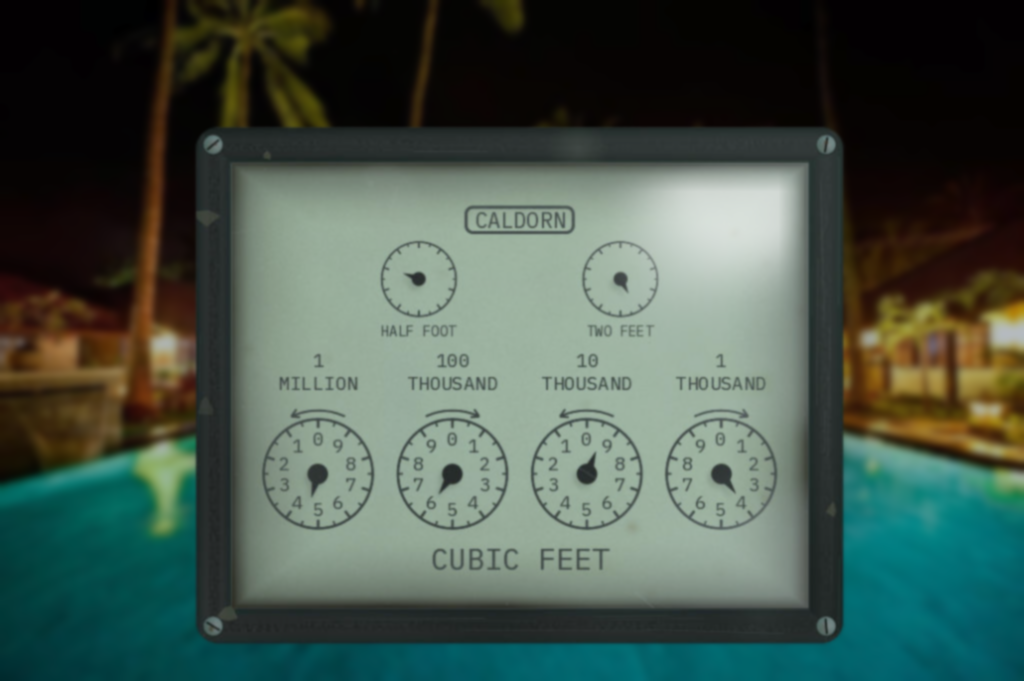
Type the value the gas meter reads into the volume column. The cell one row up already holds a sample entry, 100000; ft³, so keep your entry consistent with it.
459400; ft³
